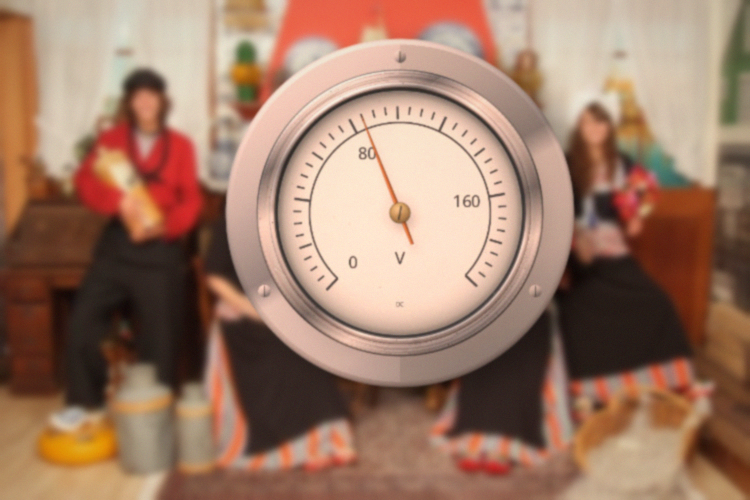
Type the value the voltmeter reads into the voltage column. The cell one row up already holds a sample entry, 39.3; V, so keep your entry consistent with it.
85; V
